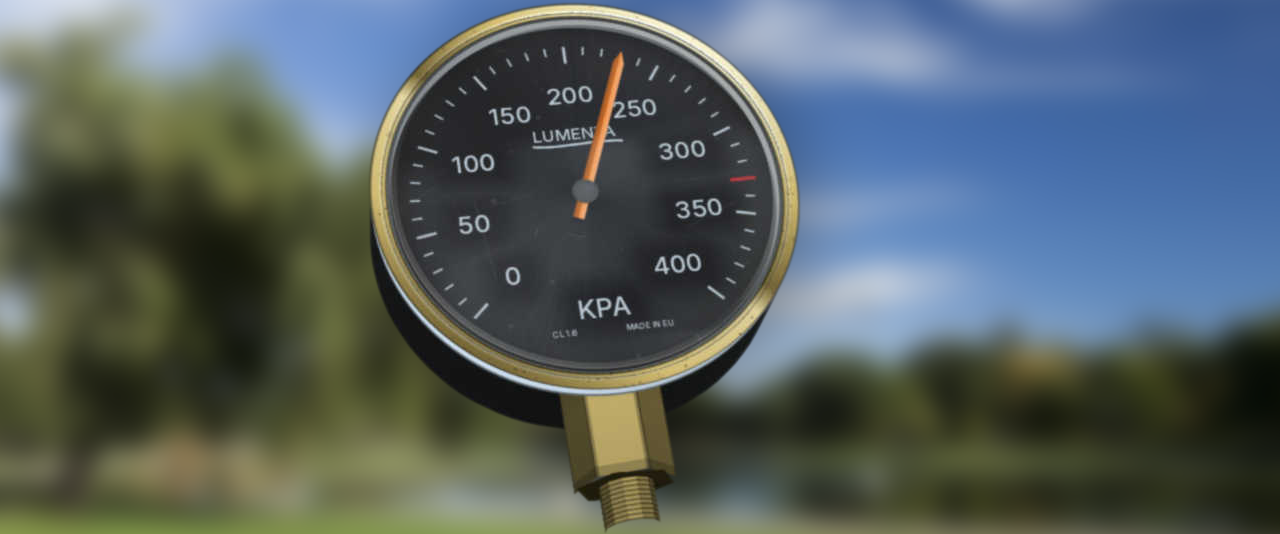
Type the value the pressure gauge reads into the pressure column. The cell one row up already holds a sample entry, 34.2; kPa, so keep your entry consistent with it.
230; kPa
